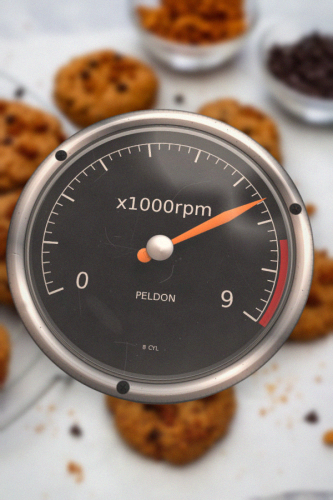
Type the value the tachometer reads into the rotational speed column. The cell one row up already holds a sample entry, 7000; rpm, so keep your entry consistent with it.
6600; rpm
